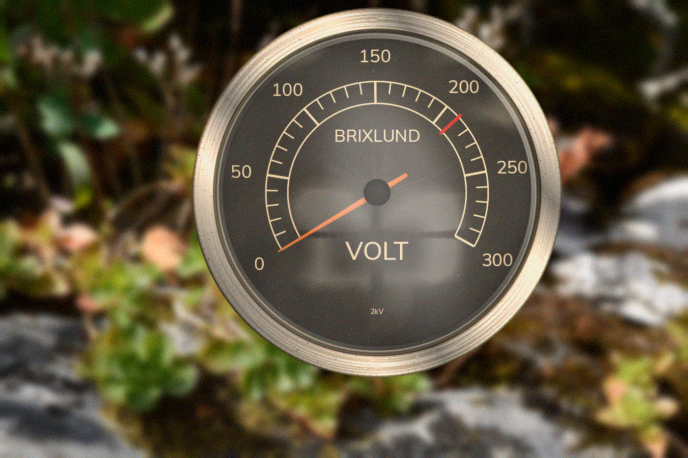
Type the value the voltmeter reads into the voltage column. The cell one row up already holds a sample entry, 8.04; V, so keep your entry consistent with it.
0; V
